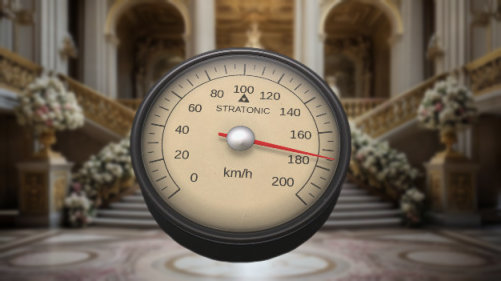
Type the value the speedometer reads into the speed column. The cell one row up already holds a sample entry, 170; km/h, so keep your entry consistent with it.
175; km/h
